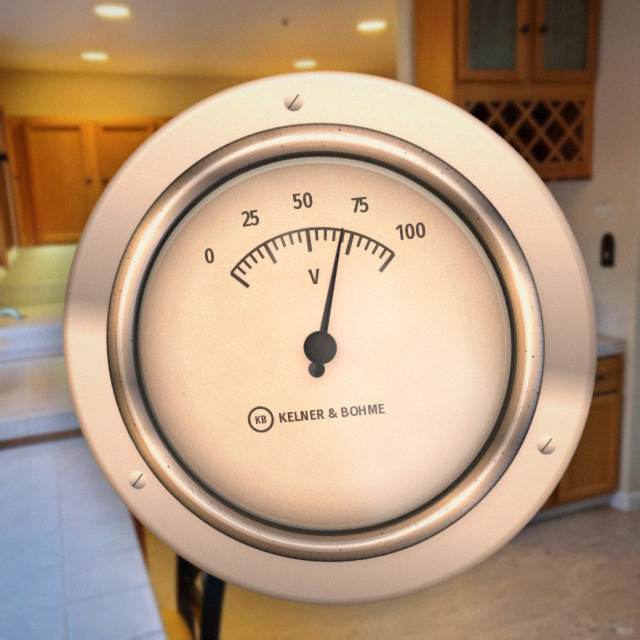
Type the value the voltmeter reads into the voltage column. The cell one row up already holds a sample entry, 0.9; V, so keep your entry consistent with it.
70; V
